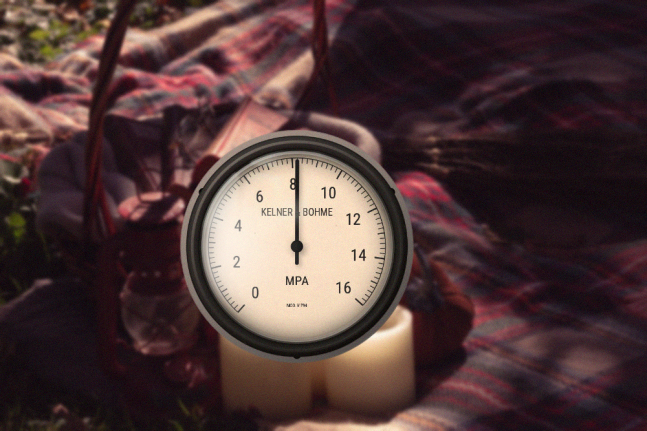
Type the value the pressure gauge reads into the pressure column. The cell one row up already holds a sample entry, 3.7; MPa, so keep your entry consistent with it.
8.2; MPa
